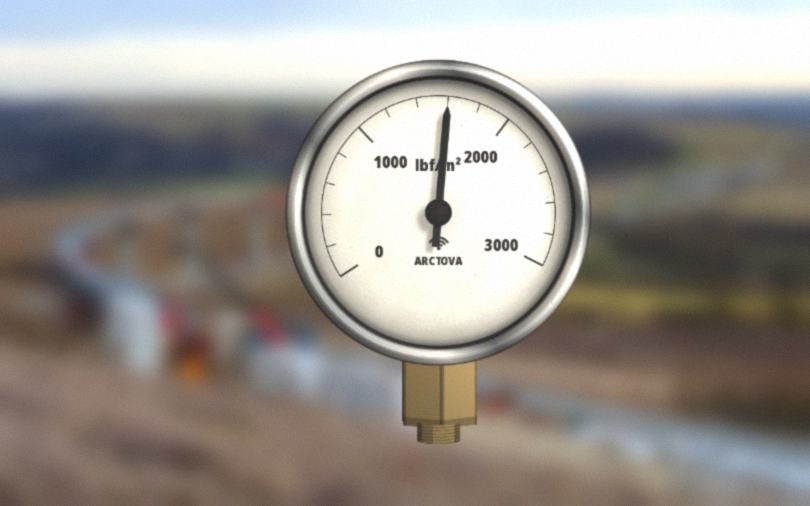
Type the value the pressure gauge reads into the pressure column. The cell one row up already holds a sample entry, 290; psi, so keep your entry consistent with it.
1600; psi
